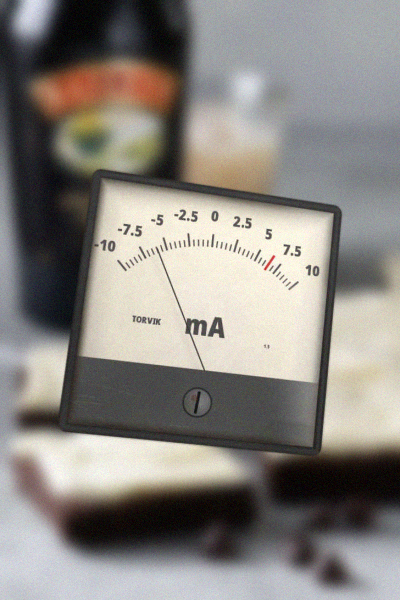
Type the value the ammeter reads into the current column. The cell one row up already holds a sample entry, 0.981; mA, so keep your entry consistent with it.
-6; mA
